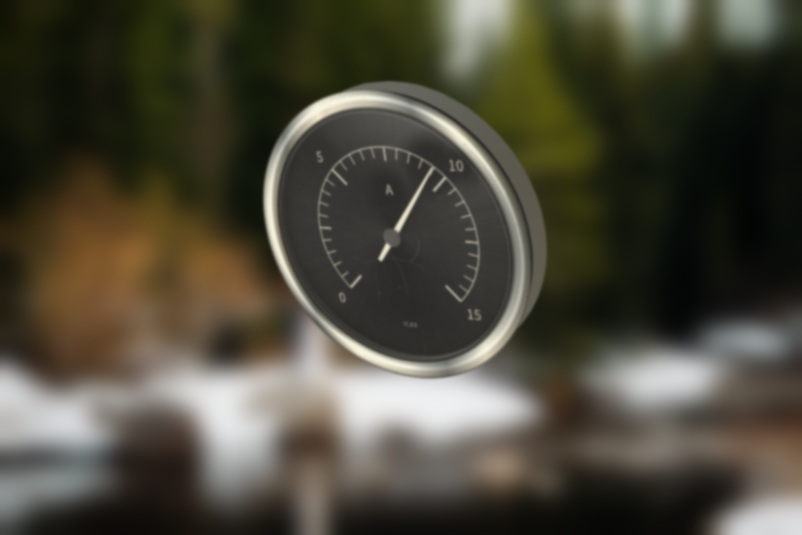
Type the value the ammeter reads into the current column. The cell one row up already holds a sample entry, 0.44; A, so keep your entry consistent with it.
9.5; A
